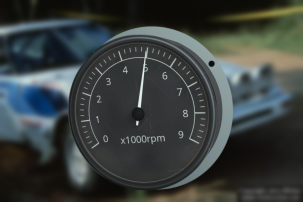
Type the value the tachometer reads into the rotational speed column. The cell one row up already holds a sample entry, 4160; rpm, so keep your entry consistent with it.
5000; rpm
